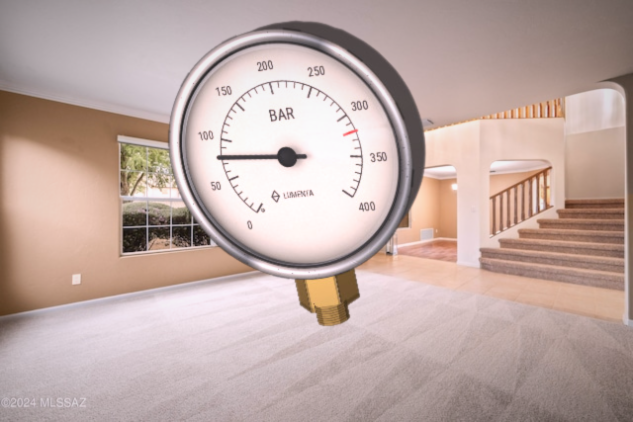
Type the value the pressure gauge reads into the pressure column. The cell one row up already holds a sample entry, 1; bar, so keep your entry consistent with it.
80; bar
